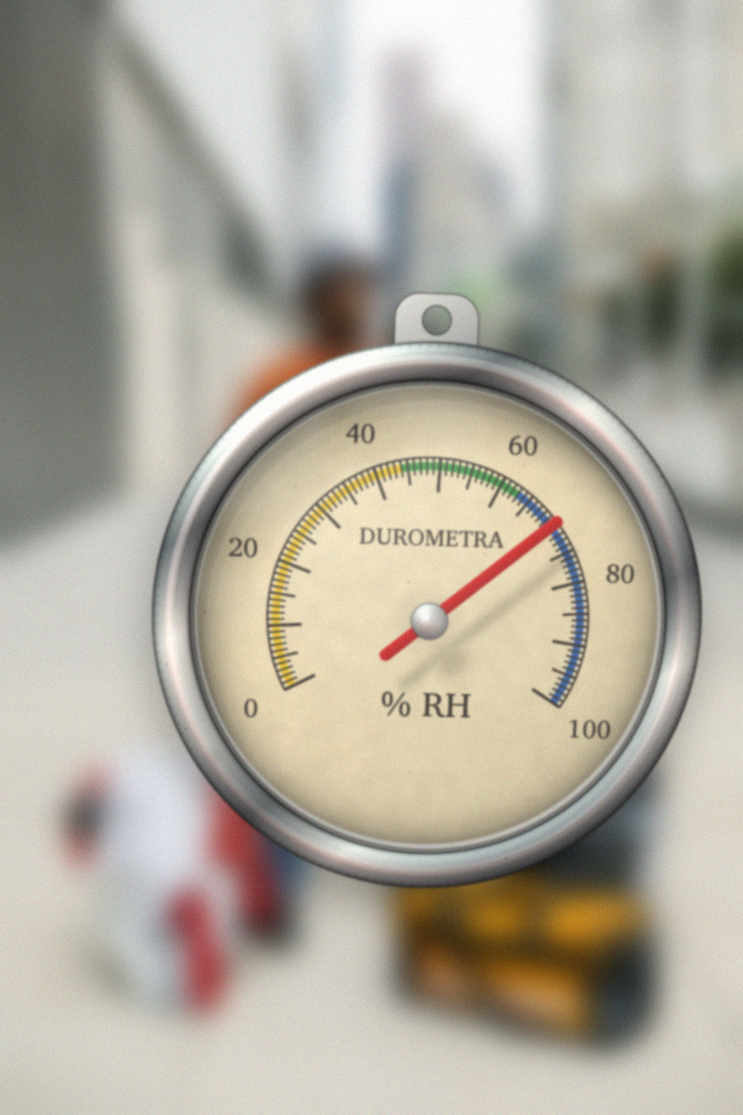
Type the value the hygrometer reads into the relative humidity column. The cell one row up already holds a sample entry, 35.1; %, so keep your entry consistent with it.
70; %
